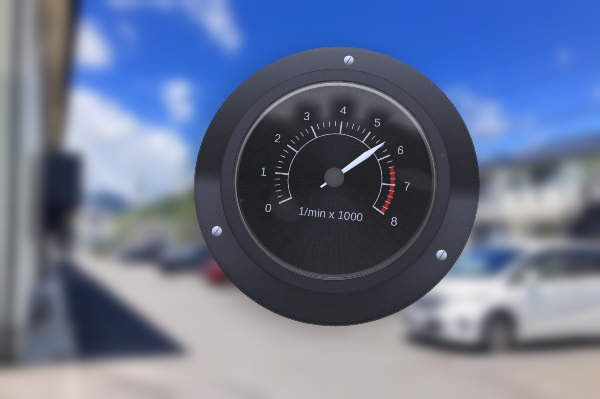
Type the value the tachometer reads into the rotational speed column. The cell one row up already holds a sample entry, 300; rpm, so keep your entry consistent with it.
5600; rpm
